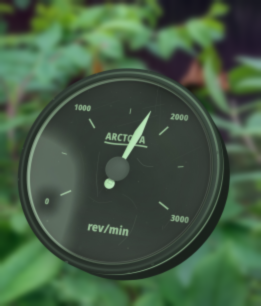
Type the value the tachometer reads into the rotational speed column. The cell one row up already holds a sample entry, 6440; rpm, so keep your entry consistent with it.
1750; rpm
